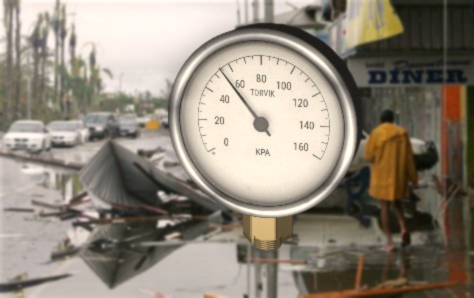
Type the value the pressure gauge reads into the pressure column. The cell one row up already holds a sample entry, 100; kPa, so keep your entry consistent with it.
55; kPa
